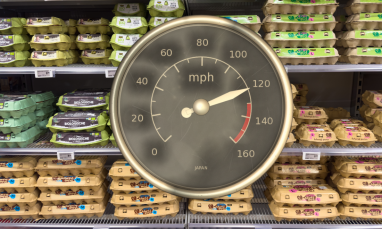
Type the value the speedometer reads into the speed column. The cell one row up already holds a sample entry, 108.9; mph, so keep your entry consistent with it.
120; mph
